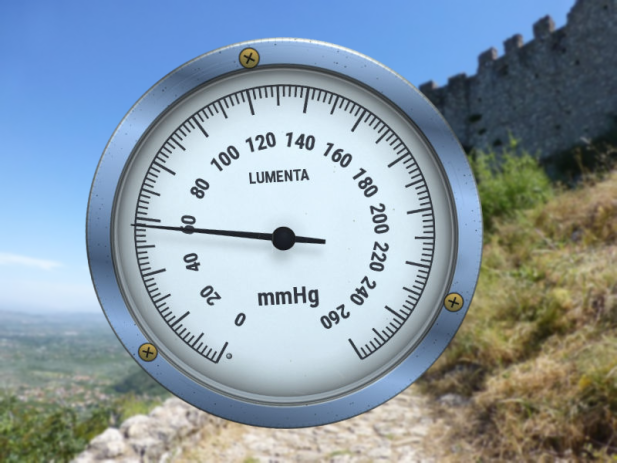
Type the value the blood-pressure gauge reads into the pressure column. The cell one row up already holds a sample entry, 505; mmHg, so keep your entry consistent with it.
58; mmHg
